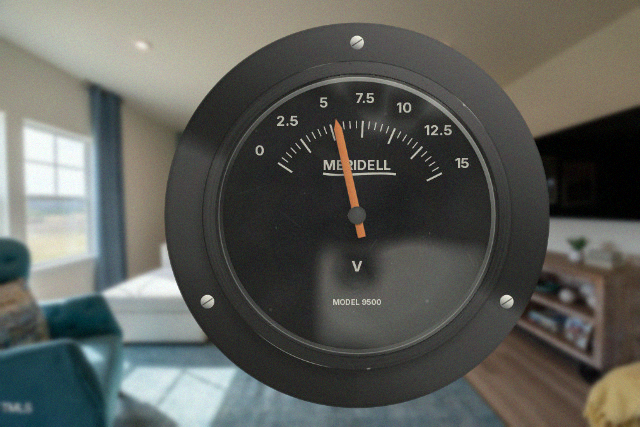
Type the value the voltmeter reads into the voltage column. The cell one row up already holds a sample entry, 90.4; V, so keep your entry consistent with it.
5.5; V
